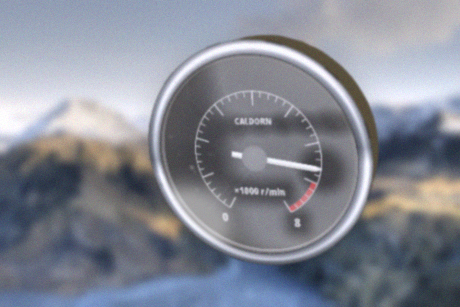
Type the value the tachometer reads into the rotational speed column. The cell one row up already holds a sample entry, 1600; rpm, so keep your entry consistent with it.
6600; rpm
